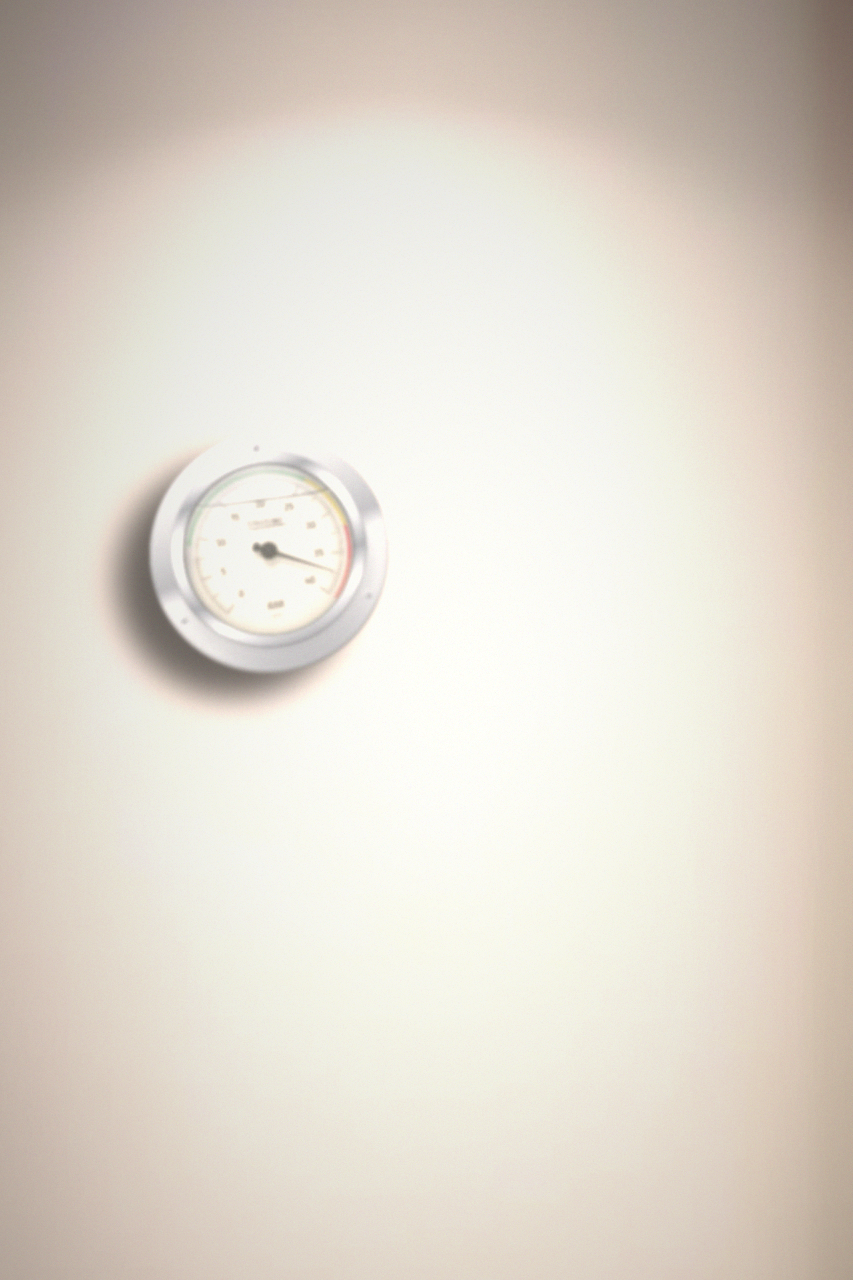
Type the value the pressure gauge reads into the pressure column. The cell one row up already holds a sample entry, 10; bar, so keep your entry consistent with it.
37.5; bar
